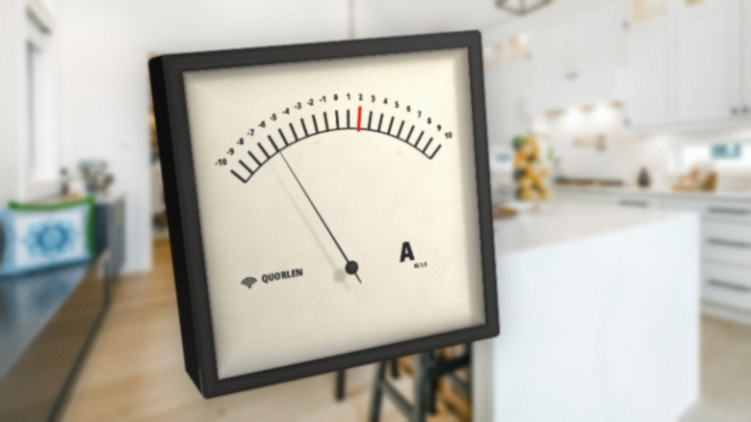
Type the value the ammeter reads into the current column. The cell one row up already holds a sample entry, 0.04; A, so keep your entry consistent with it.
-6; A
